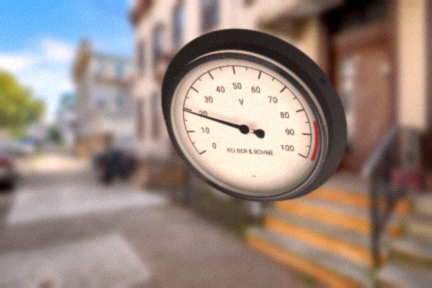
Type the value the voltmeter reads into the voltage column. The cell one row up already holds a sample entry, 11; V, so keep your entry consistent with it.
20; V
